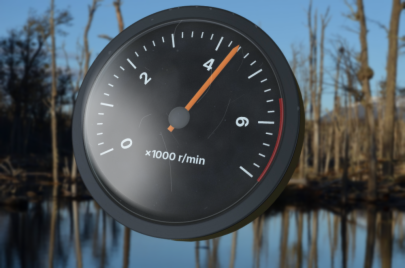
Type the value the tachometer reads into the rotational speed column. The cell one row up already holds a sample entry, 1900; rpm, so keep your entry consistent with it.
4400; rpm
